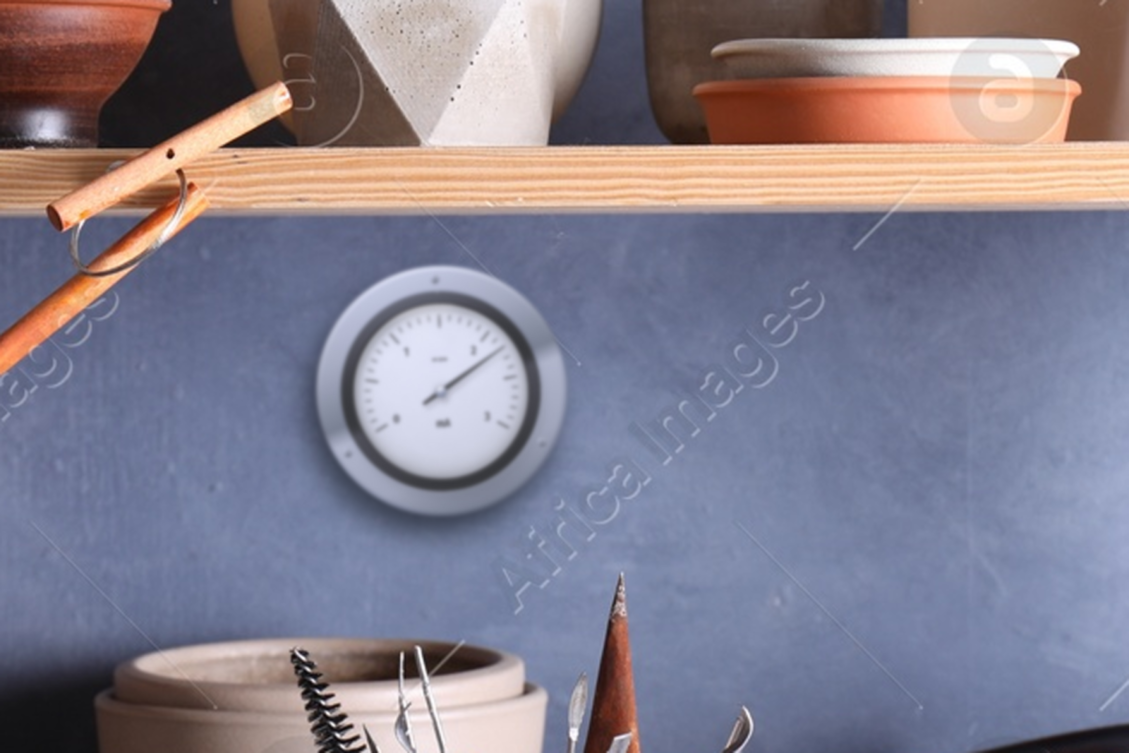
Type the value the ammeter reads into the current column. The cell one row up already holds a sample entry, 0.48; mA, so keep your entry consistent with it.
2.2; mA
